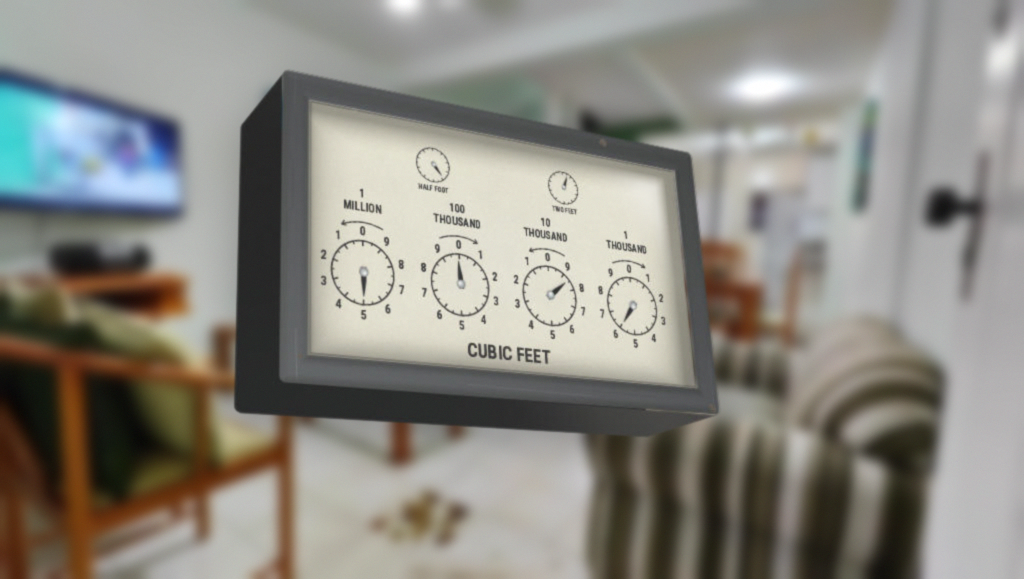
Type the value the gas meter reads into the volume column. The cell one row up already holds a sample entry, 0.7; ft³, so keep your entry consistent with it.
498600; ft³
